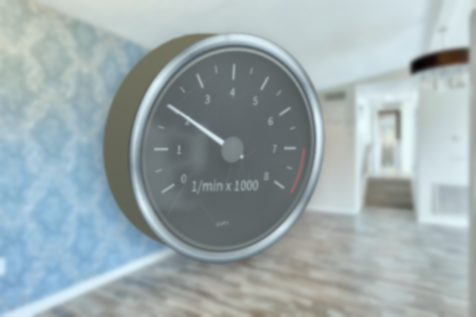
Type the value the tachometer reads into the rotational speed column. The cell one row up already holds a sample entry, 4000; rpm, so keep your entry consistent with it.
2000; rpm
